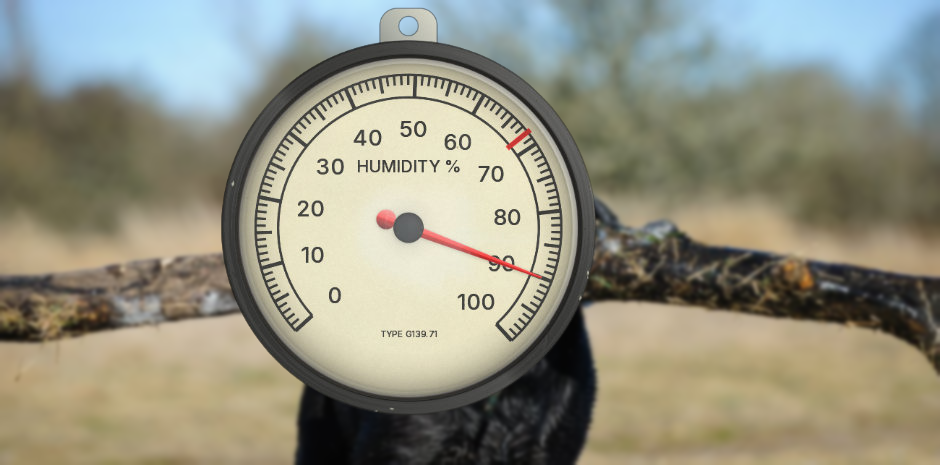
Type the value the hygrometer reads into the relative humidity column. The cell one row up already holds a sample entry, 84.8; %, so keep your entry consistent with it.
90; %
